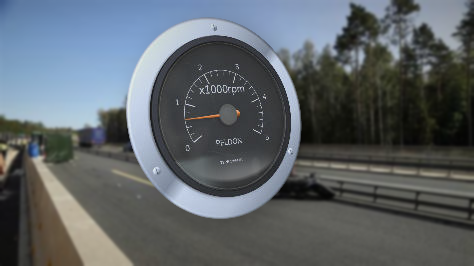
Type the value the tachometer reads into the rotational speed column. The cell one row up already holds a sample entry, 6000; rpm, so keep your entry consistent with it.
600; rpm
